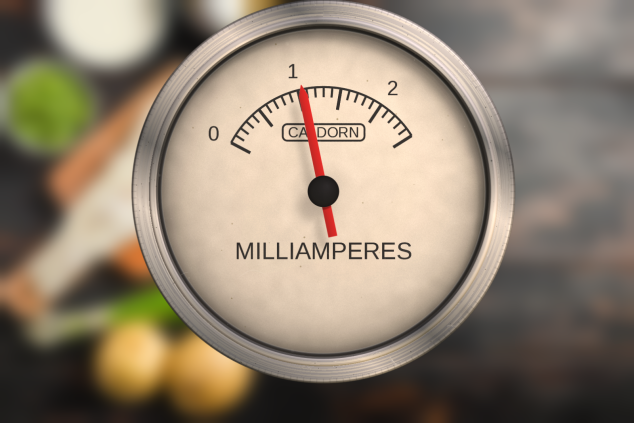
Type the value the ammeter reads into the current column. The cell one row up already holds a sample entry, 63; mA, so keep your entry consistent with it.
1.05; mA
